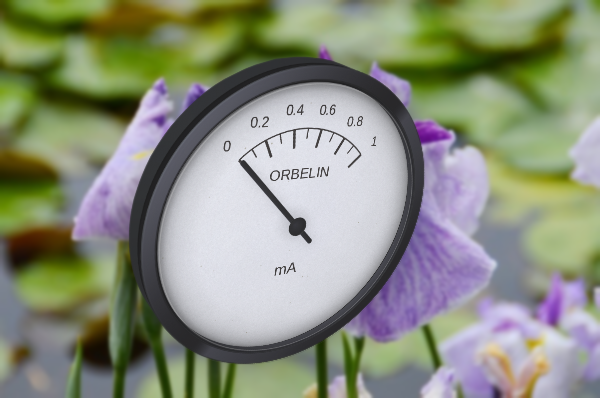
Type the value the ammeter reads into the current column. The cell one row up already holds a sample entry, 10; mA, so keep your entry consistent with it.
0; mA
